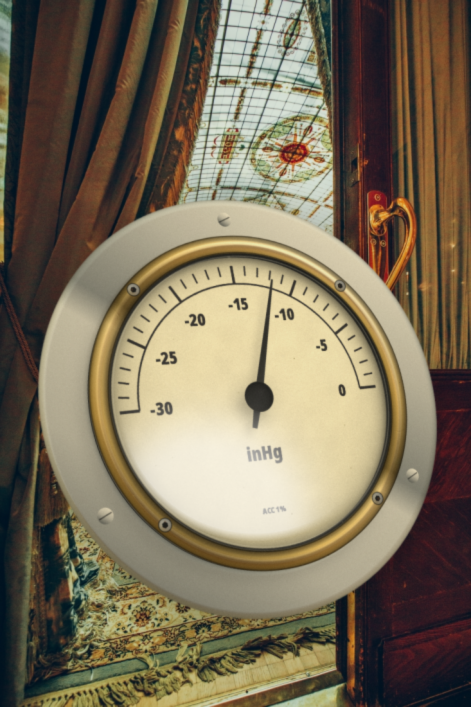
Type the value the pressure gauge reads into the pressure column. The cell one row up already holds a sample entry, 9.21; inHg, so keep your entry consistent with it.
-12; inHg
